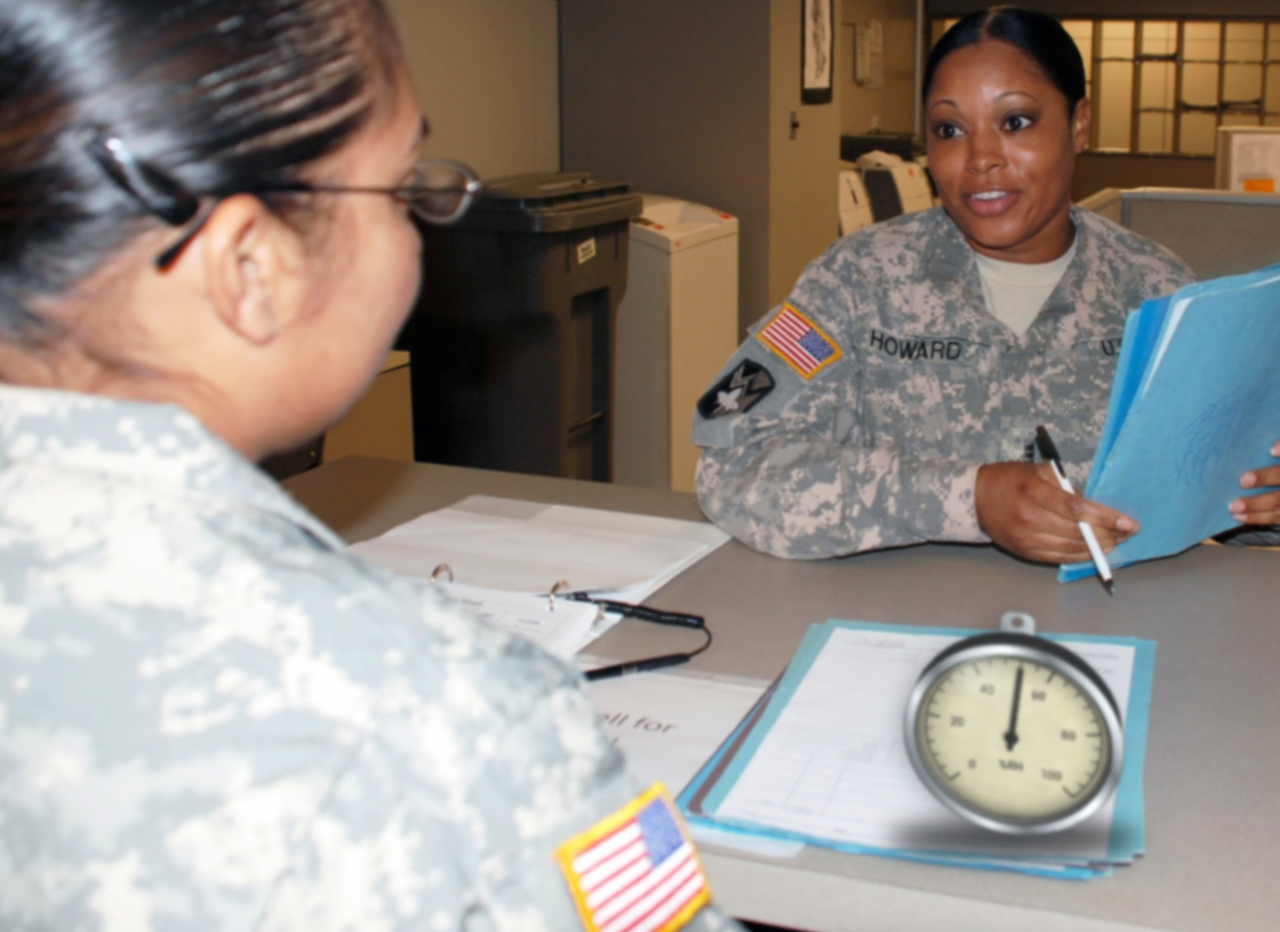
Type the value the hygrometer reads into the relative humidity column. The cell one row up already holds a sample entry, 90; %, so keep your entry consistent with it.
52; %
